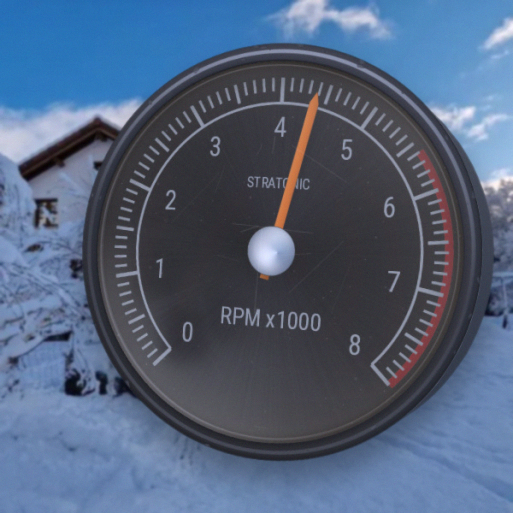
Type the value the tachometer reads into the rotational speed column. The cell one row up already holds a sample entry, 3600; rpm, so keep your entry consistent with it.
4400; rpm
